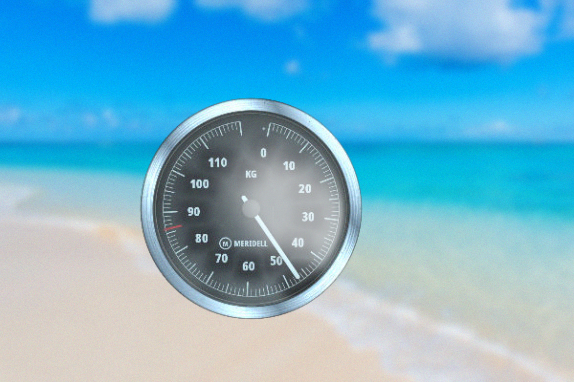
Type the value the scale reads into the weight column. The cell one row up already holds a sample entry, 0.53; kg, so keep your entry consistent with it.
47; kg
